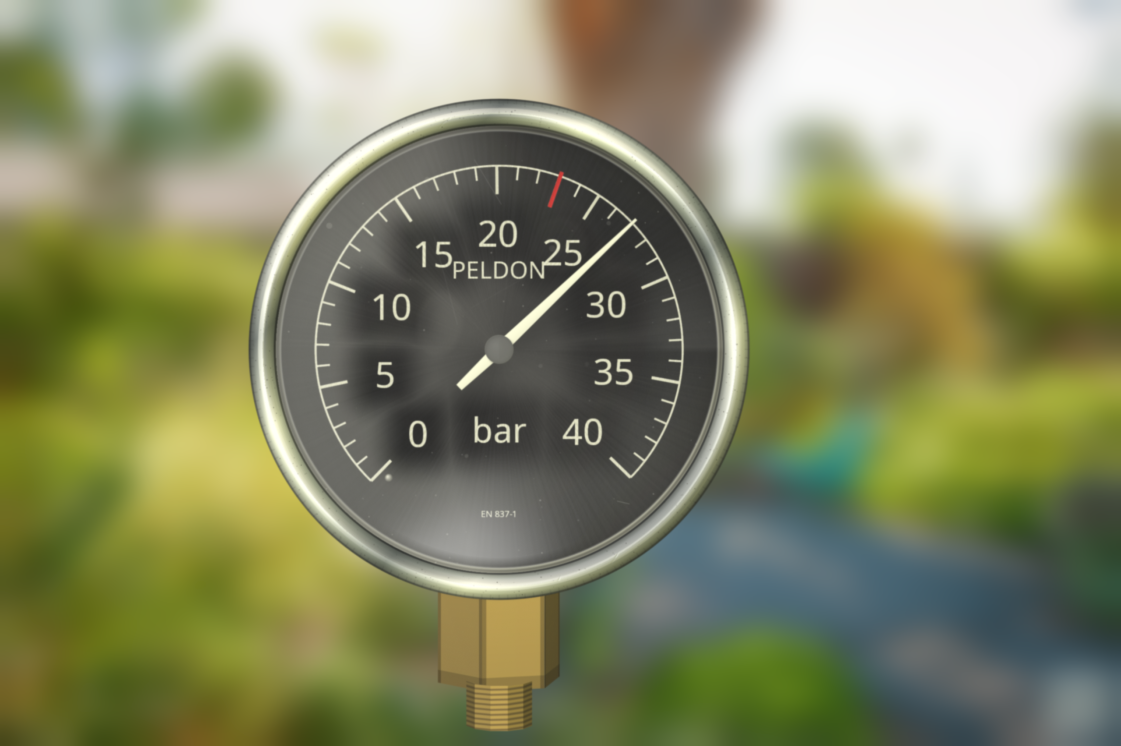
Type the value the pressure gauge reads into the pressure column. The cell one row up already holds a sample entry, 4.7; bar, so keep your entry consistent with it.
27; bar
